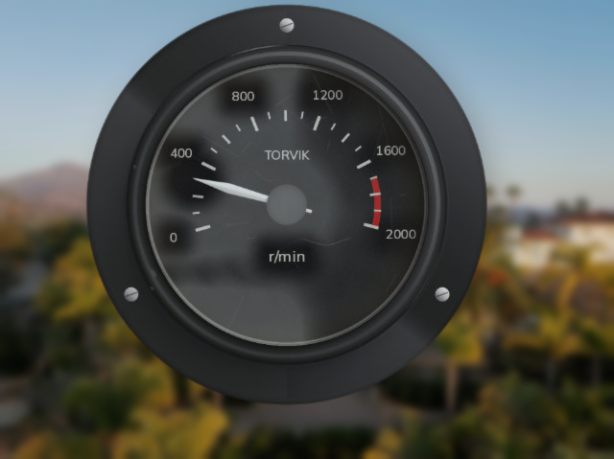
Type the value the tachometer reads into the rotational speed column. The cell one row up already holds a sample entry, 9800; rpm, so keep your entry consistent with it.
300; rpm
